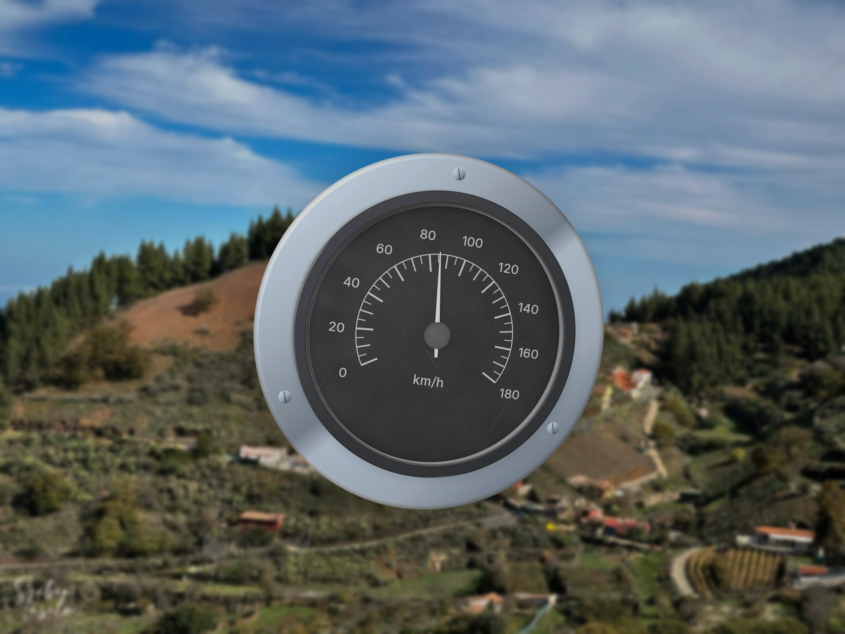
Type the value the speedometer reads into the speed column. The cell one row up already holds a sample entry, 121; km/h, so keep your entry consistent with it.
85; km/h
